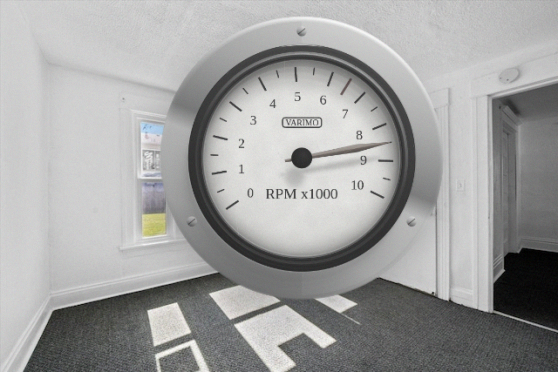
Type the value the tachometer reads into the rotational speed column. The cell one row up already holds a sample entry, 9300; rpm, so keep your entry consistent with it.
8500; rpm
